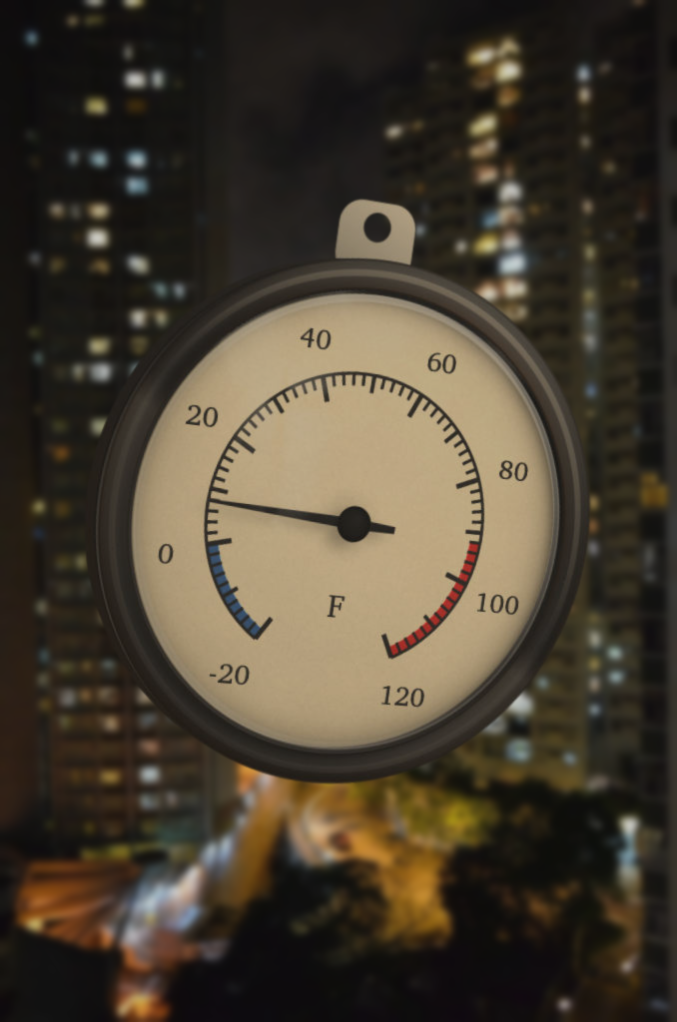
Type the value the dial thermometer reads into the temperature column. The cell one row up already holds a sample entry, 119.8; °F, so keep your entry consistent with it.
8; °F
